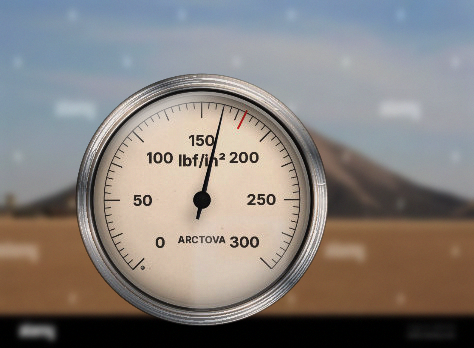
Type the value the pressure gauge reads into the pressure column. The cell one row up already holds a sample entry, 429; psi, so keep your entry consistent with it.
165; psi
